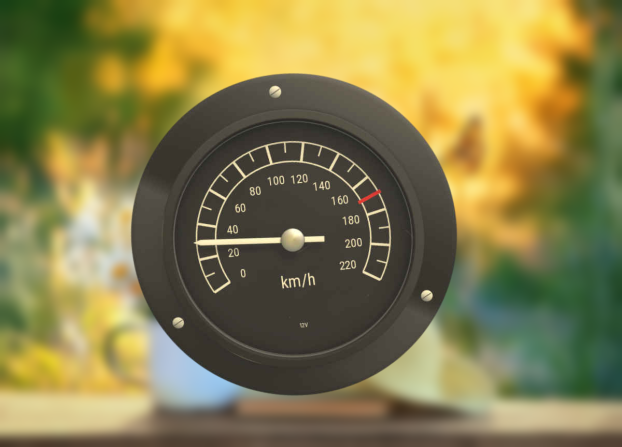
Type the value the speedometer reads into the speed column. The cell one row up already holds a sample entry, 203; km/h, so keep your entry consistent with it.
30; km/h
